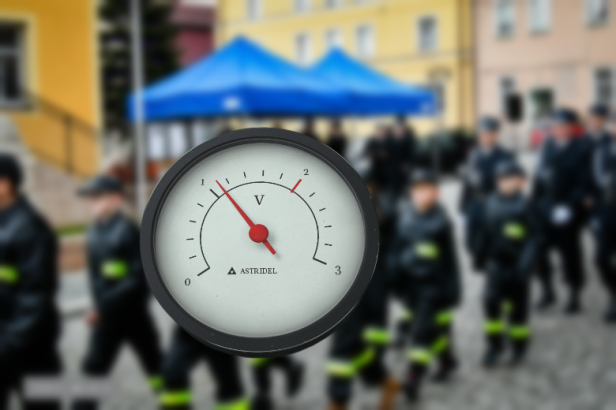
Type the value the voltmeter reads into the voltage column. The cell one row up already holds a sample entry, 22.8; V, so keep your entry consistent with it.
1.1; V
